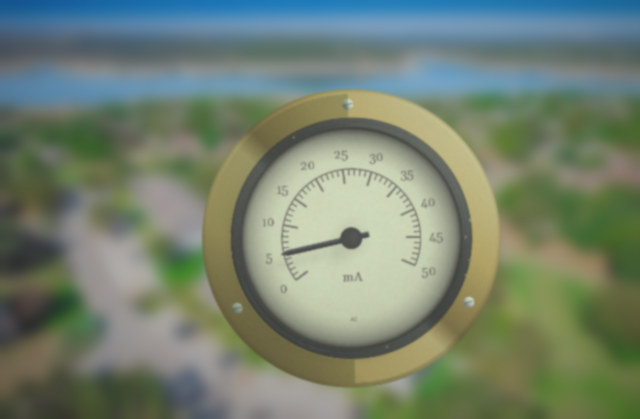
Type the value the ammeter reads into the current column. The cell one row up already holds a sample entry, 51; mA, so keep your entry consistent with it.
5; mA
